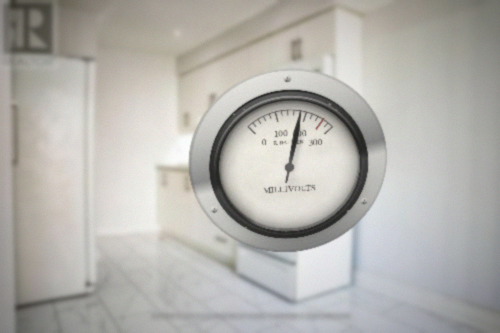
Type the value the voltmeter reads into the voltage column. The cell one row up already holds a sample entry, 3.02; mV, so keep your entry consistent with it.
180; mV
